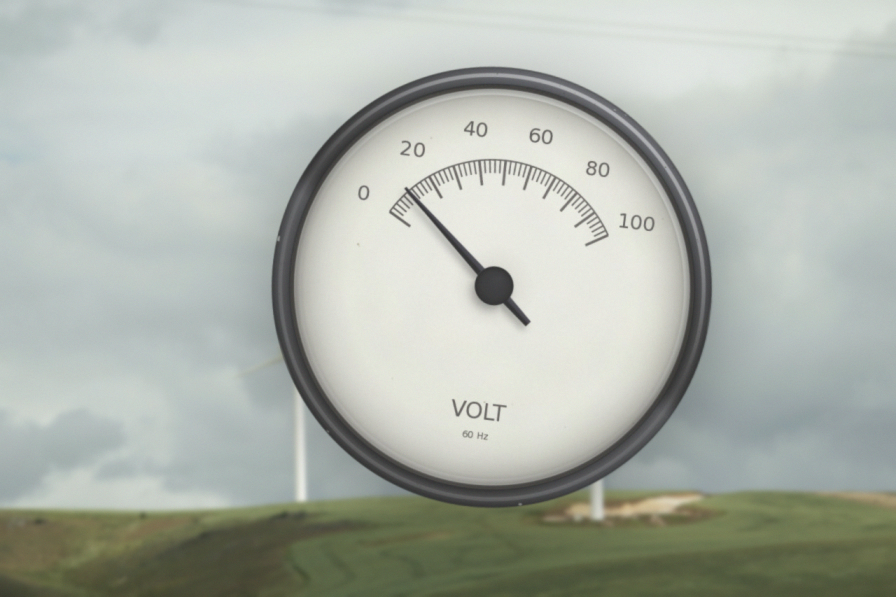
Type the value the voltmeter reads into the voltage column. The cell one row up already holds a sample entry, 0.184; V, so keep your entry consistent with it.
10; V
